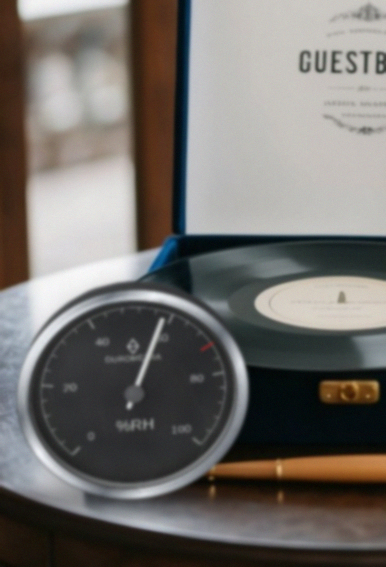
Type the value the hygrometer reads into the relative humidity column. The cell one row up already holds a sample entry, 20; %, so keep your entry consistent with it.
58; %
